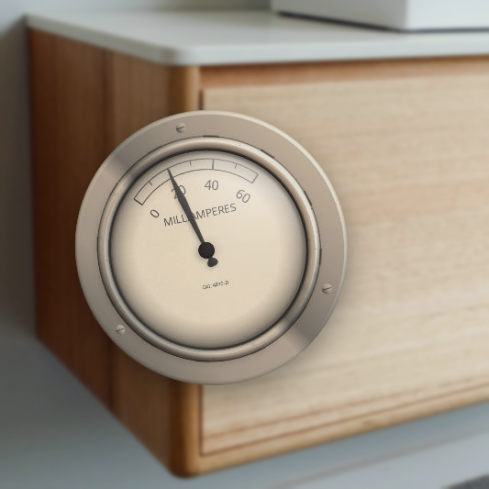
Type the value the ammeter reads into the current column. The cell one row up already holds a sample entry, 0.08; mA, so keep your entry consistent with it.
20; mA
